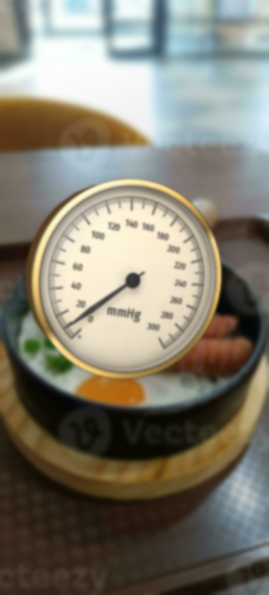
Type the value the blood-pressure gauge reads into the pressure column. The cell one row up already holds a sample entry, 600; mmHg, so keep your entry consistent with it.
10; mmHg
